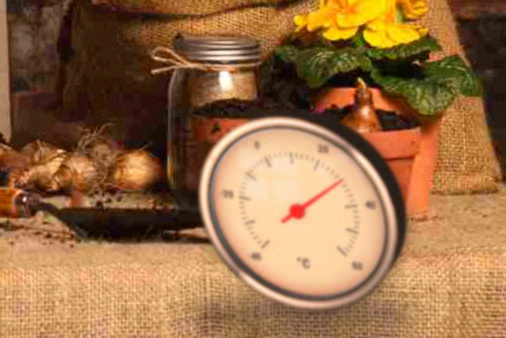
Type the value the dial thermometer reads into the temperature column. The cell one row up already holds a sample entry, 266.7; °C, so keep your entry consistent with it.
30; °C
